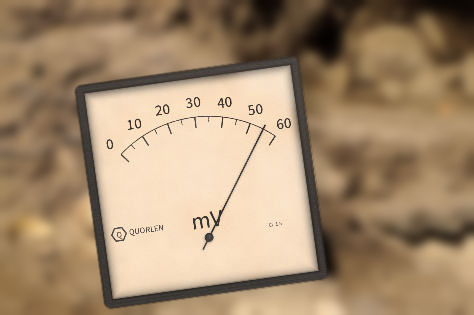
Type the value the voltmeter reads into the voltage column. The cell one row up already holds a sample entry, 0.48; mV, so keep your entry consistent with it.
55; mV
